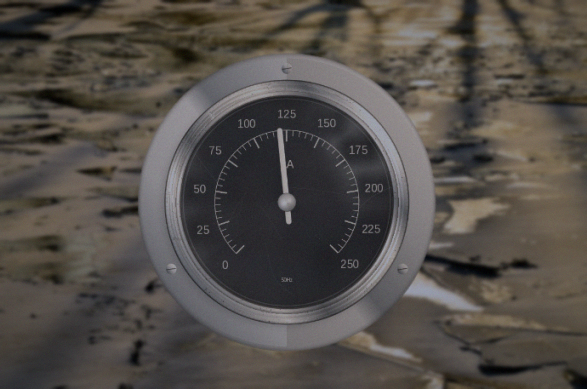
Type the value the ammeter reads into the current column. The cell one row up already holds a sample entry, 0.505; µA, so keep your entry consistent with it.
120; µA
